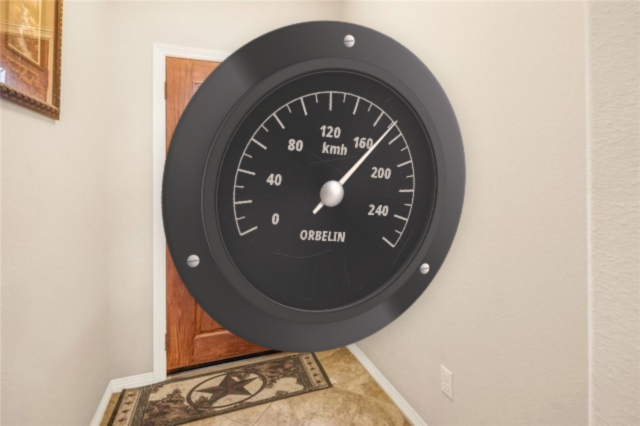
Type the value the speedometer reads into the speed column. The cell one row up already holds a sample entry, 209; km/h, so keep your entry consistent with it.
170; km/h
